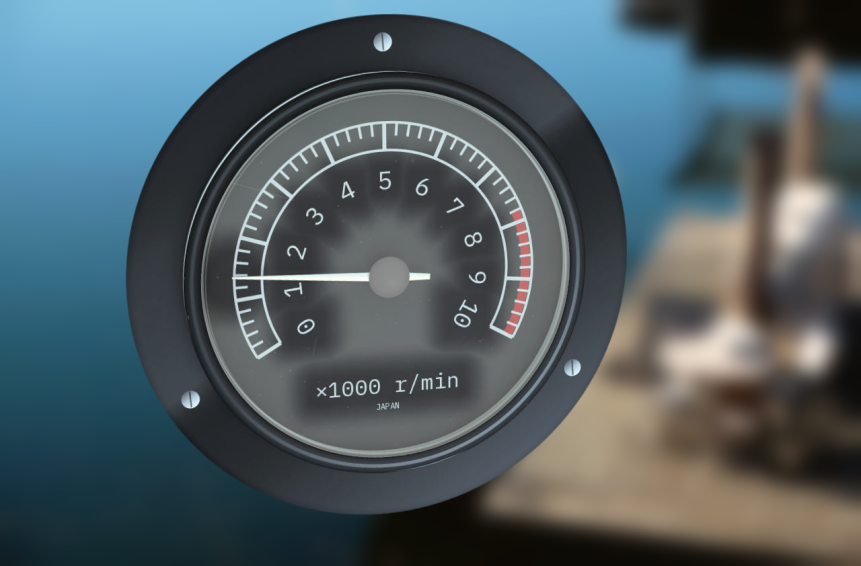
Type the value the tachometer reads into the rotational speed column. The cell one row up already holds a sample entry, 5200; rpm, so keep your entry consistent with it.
1400; rpm
